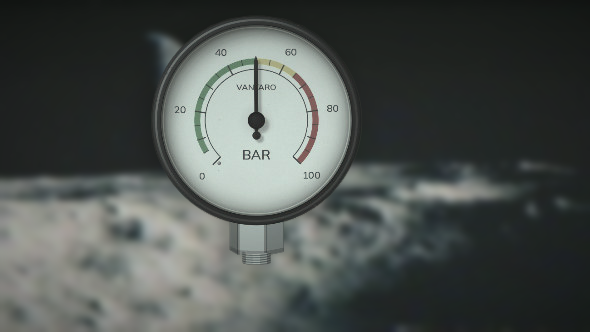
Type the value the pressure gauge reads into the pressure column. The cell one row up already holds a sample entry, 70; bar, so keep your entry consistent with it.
50; bar
